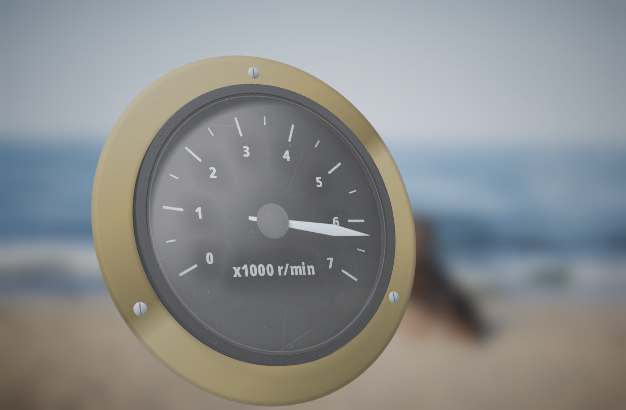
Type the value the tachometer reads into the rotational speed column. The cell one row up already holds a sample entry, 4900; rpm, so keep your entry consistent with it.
6250; rpm
